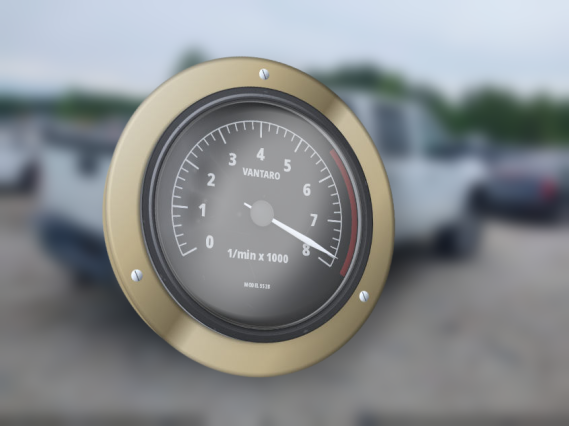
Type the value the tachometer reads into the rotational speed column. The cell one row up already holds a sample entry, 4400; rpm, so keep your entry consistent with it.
7800; rpm
